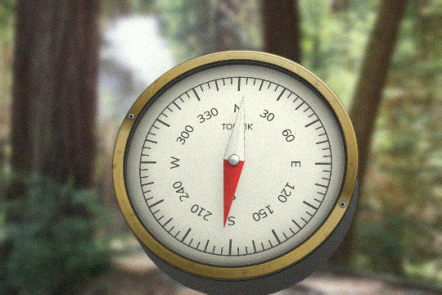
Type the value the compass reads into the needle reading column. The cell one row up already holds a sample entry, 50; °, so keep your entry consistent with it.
185; °
